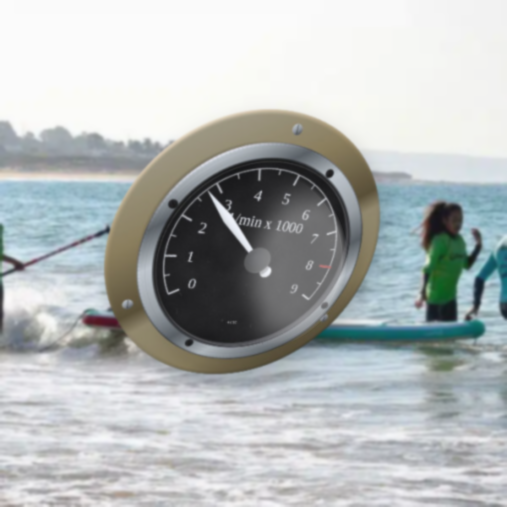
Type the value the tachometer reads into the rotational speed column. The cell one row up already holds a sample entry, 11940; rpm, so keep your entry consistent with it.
2750; rpm
